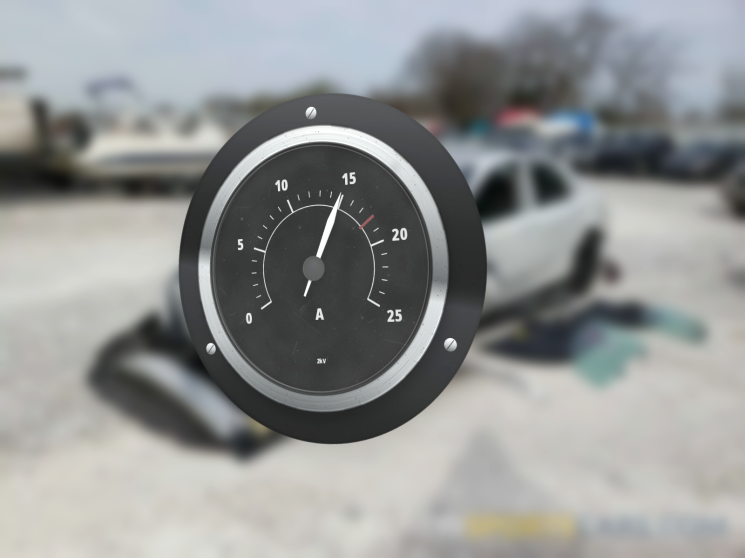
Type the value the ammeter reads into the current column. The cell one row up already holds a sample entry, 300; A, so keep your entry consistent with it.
15; A
